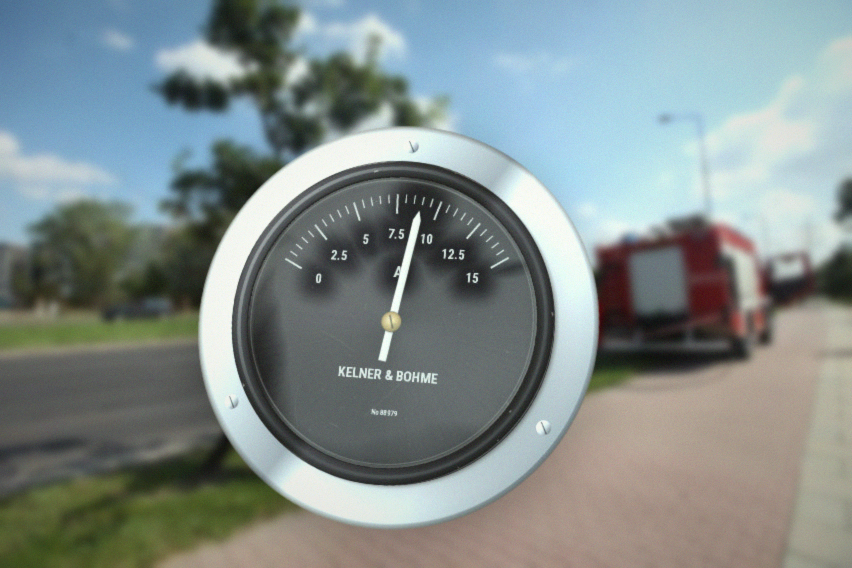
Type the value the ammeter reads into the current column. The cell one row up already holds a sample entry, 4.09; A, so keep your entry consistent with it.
9; A
